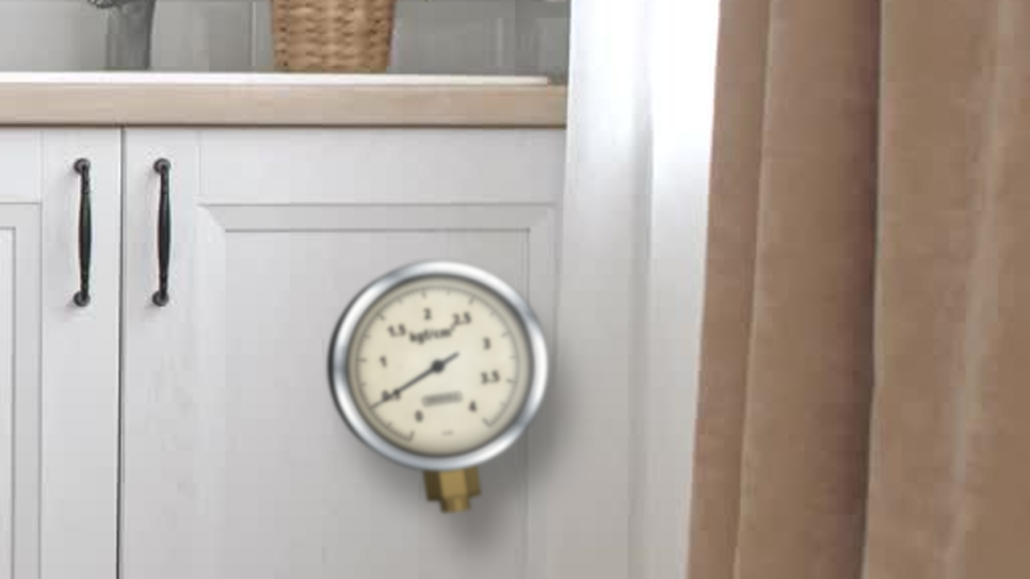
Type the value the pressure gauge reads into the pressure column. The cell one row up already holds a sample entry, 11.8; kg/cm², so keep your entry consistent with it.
0.5; kg/cm²
